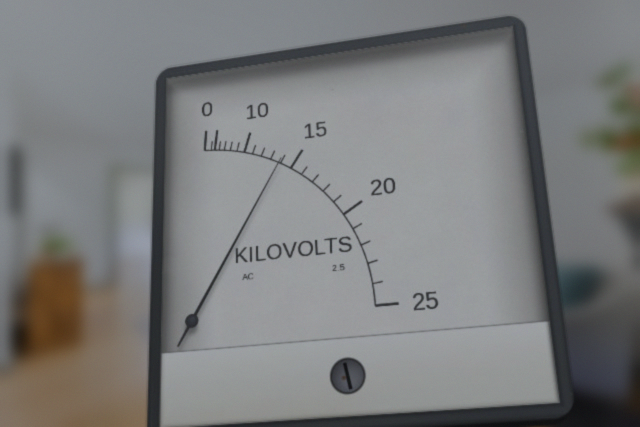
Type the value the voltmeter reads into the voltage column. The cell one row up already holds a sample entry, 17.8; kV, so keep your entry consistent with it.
14; kV
